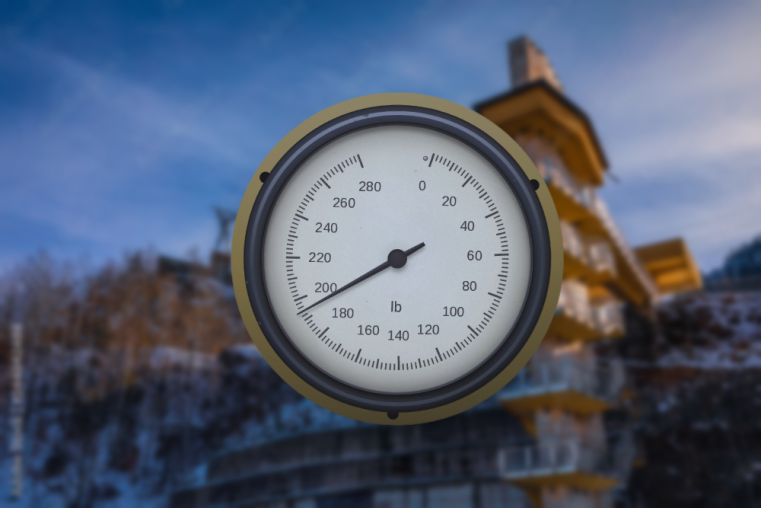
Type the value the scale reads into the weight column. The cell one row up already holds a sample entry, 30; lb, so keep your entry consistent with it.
194; lb
